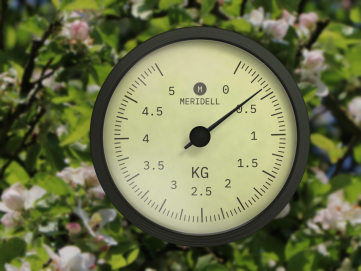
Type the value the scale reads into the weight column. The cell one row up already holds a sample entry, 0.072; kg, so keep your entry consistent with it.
0.4; kg
